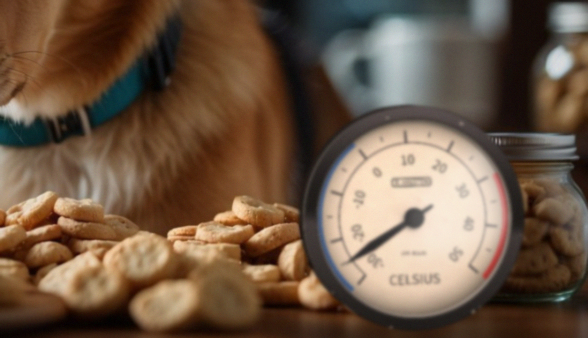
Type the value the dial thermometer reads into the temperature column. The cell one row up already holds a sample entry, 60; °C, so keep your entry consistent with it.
-25; °C
